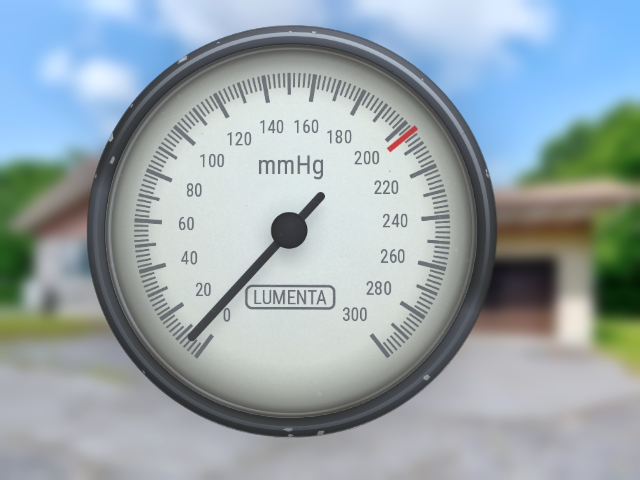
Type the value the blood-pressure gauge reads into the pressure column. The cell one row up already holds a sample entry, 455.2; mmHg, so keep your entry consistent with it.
6; mmHg
